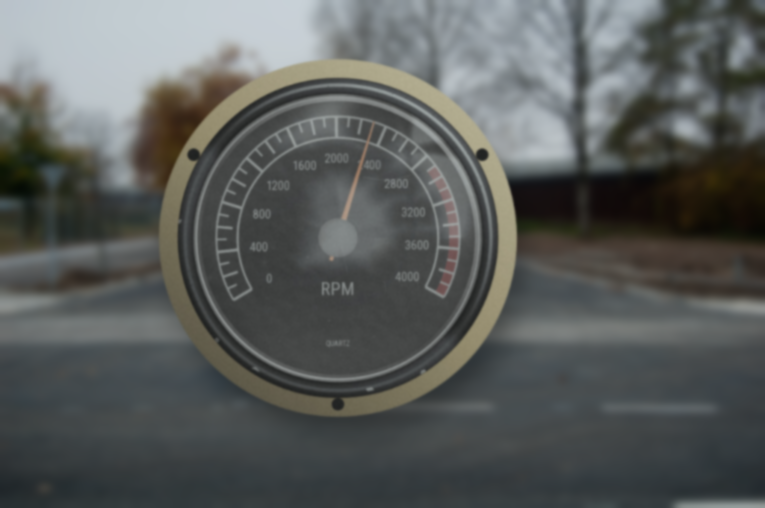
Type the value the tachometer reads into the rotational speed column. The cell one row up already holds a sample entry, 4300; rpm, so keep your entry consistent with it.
2300; rpm
